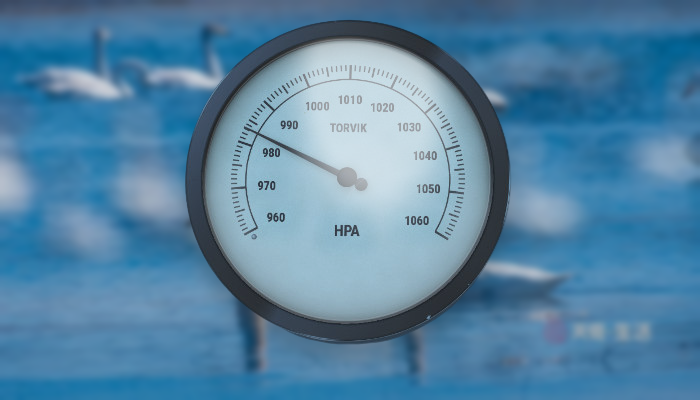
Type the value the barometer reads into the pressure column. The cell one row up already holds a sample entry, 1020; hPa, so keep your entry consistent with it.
983; hPa
